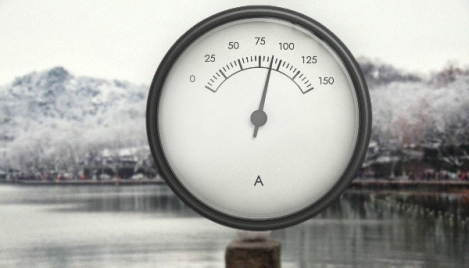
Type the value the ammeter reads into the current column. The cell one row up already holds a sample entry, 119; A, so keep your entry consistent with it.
90; A
